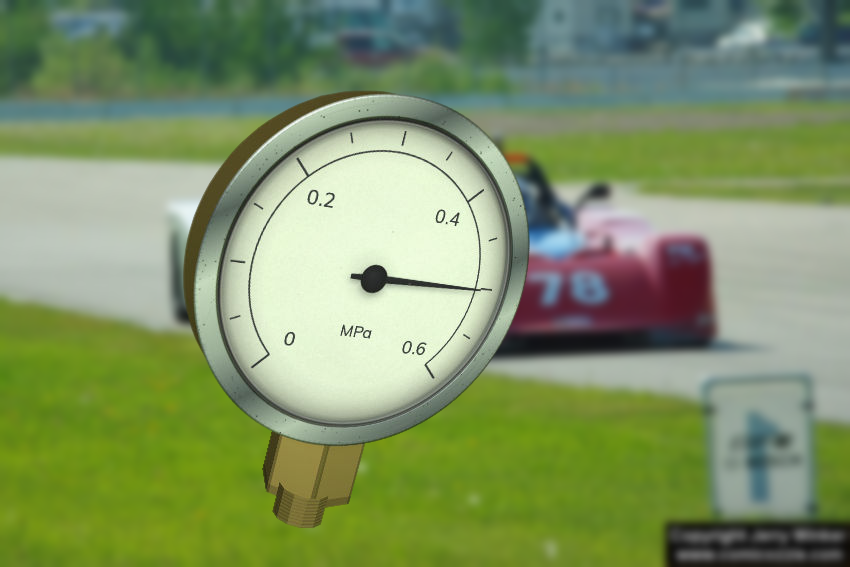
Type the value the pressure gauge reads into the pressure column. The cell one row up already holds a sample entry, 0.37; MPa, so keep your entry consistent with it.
0.5; MPa
